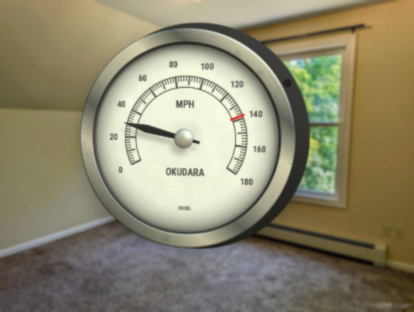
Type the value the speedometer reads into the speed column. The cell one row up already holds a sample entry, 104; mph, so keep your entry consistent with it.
30; mph
